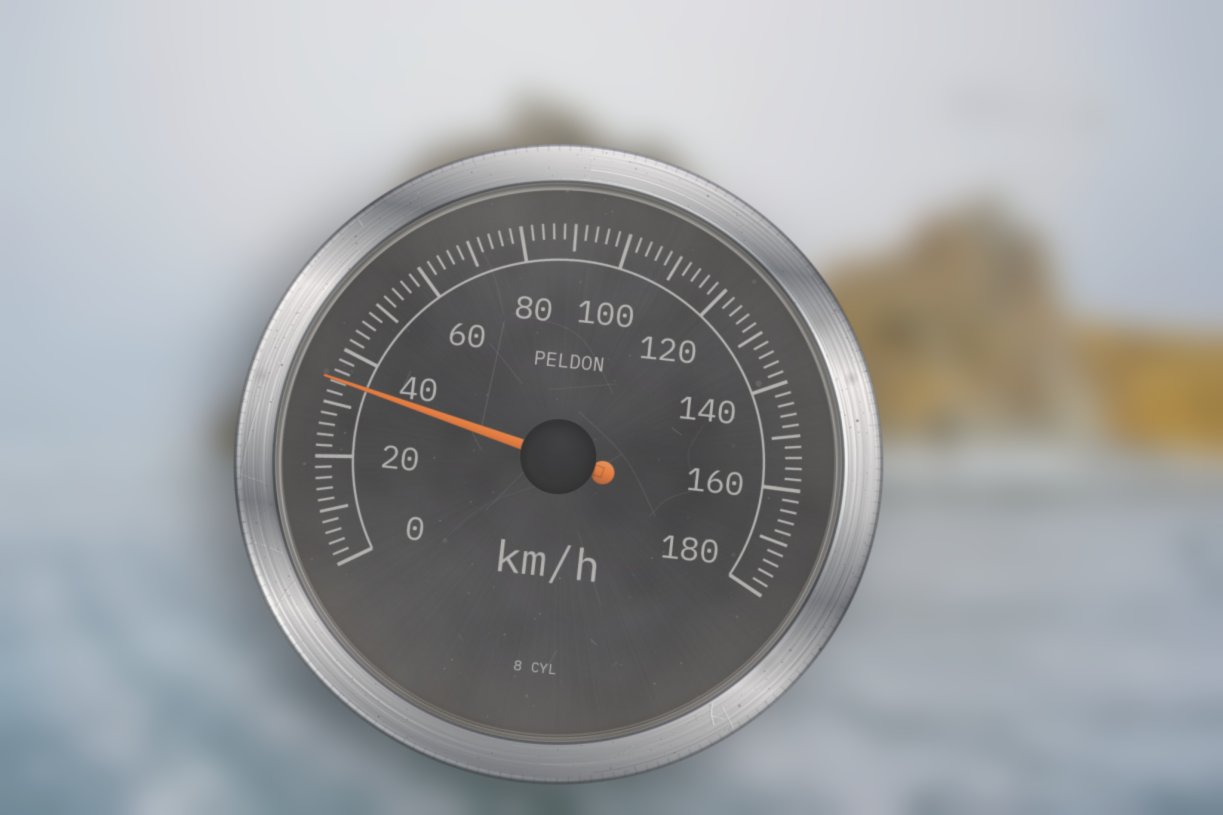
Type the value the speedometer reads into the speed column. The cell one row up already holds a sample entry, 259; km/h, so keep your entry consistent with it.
34; km/h
